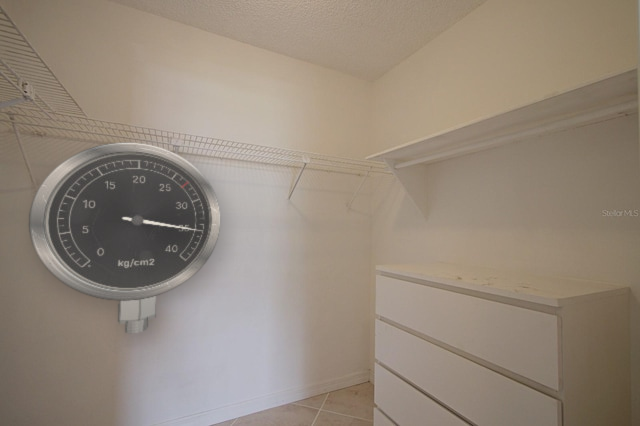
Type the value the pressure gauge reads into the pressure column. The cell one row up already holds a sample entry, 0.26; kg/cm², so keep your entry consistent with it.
35; kg/cm²
